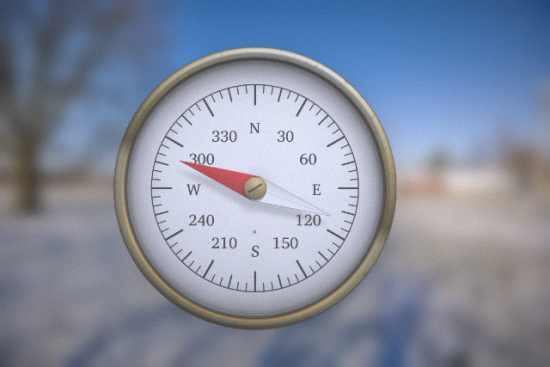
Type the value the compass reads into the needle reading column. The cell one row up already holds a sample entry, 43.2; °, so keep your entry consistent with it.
290; °
